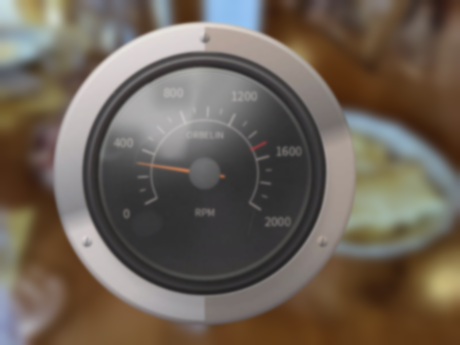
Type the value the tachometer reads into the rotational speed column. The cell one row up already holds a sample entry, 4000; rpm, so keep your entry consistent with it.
300; rpm
